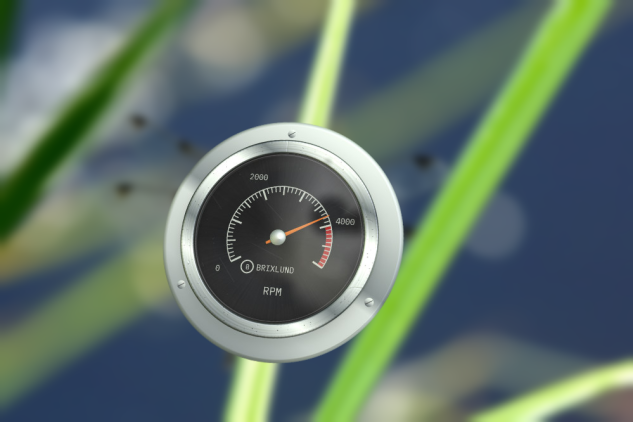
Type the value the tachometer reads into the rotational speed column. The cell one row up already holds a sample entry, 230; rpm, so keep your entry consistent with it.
3800; rpm
